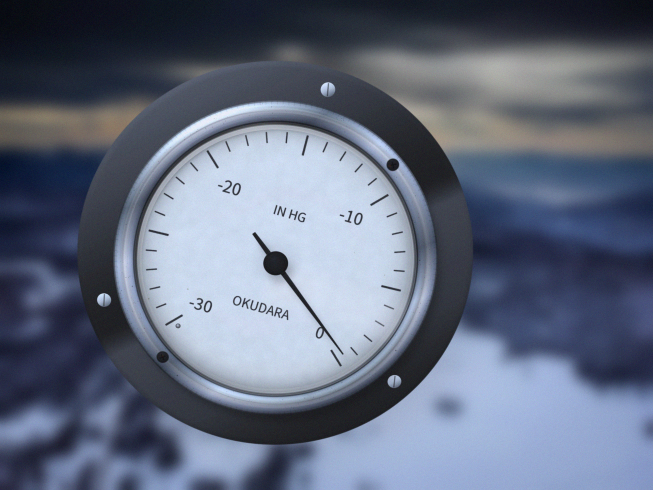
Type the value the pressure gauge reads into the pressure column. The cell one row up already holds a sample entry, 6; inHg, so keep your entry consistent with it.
-0.5; inHg
